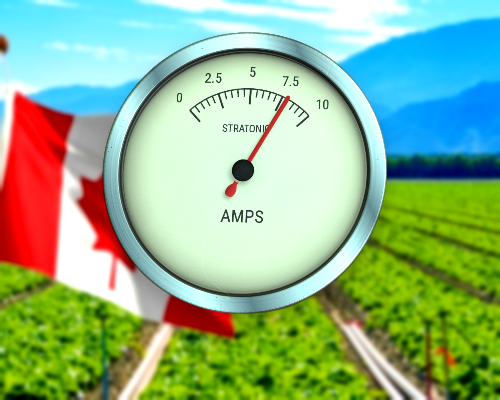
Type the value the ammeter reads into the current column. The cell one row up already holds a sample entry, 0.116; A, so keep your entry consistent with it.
8; A
